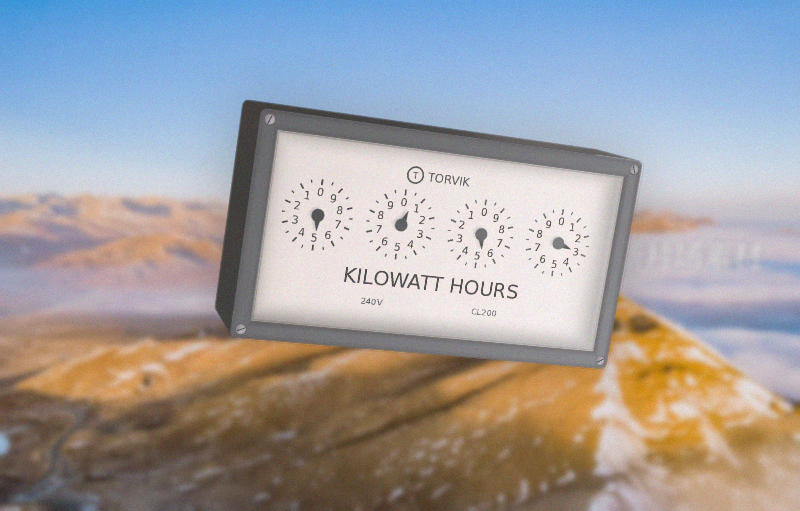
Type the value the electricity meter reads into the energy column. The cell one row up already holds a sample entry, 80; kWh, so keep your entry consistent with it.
5053; kWh
